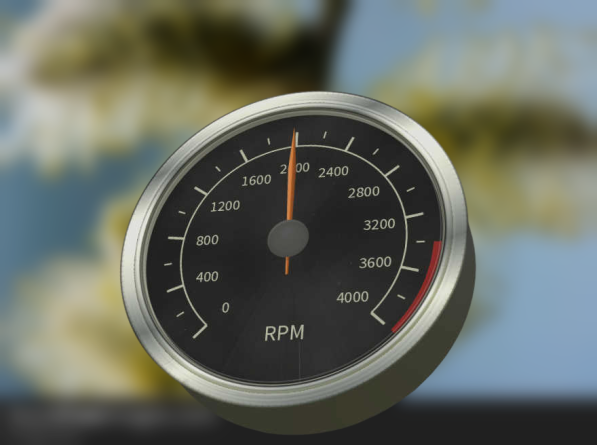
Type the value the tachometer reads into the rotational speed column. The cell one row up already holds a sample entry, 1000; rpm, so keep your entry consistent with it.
2000; rpm
